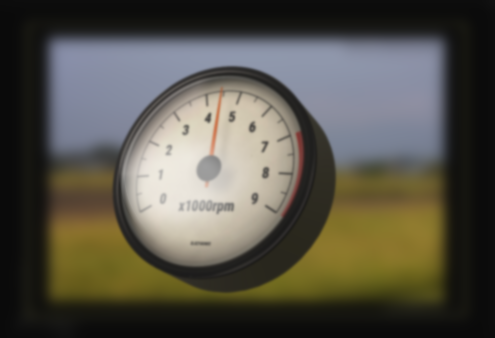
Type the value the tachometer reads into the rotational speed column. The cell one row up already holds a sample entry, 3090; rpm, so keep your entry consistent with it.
4500; rpm
